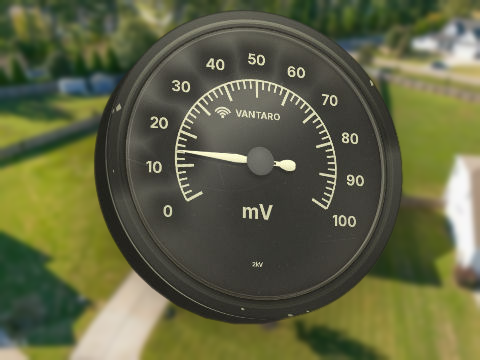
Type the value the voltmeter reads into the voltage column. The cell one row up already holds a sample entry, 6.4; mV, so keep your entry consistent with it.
14; mV
